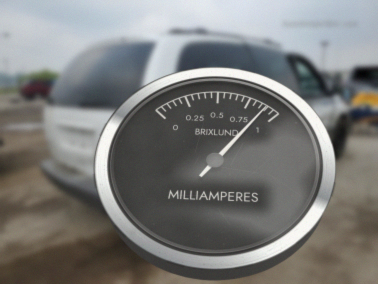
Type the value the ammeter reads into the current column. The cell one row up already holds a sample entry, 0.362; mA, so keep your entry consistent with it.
0.9; mA
